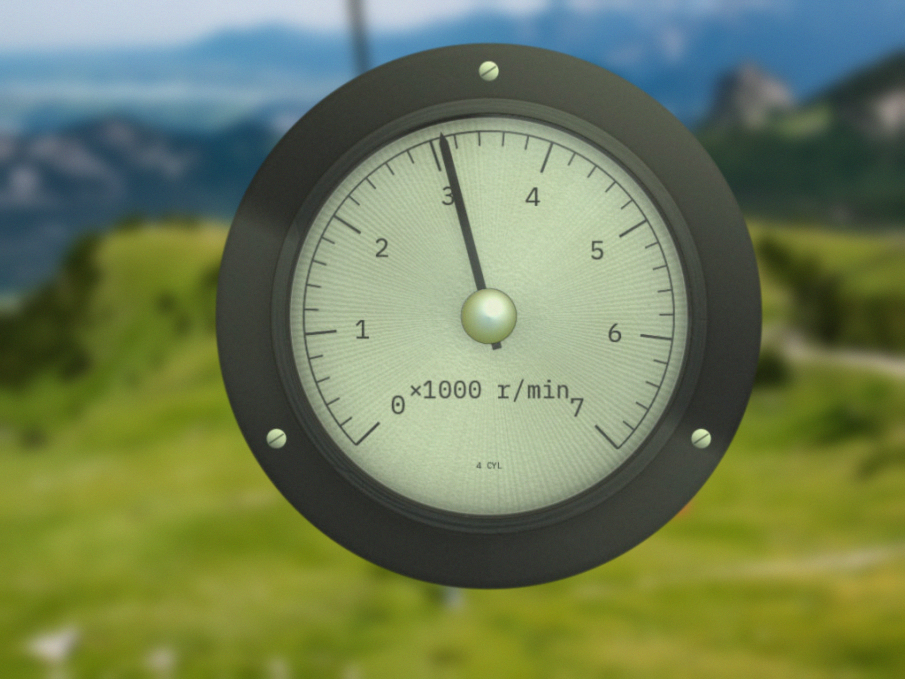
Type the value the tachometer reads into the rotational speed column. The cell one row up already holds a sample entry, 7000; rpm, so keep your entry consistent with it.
3100; rpm
